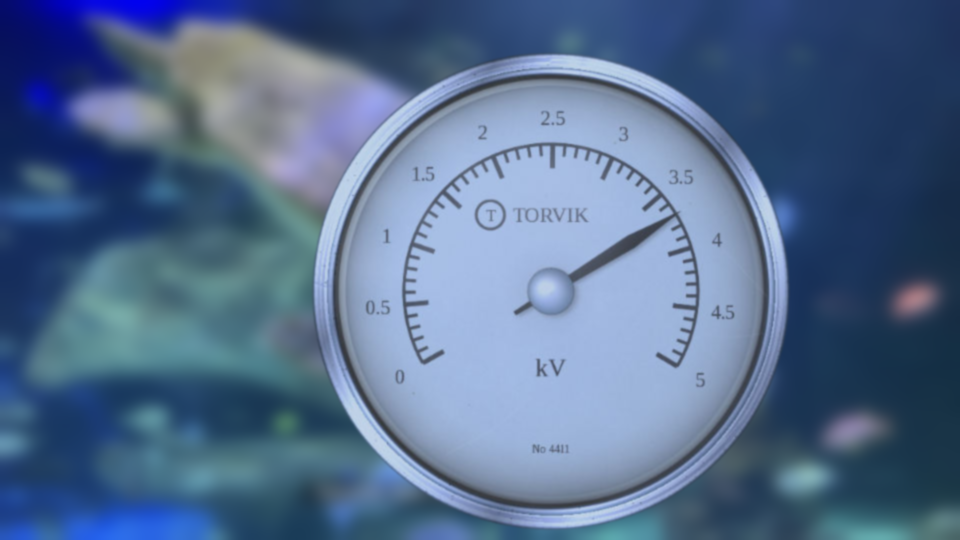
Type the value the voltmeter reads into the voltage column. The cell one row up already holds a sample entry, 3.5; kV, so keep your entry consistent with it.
3.7; kV
